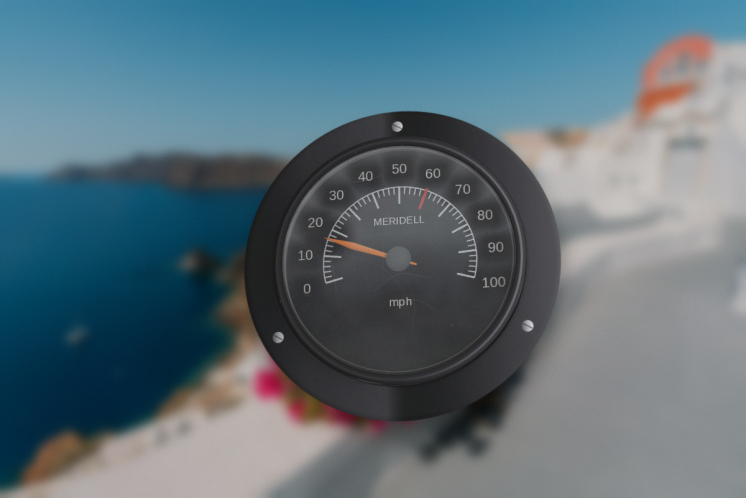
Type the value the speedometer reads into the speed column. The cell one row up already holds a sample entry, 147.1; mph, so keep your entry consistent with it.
16; mph
